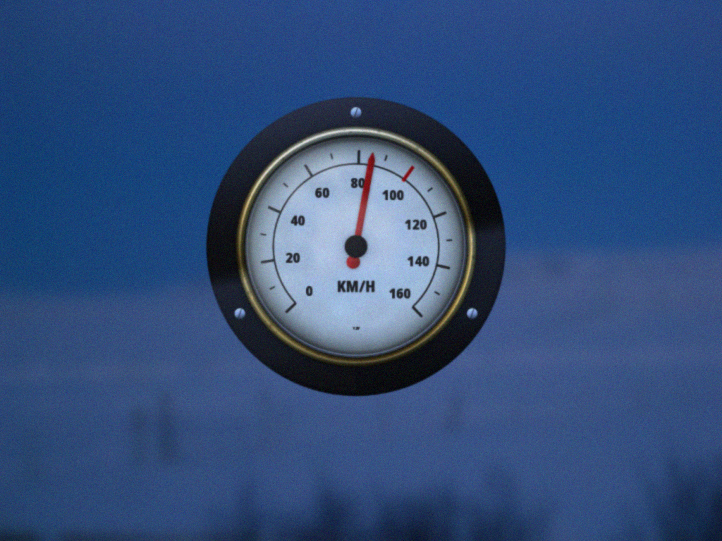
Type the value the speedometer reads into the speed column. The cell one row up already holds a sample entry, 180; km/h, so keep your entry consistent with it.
85; km/h
